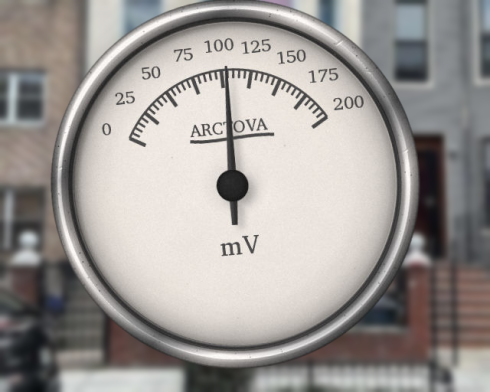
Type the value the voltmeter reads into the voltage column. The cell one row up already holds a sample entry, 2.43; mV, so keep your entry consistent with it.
105; mV
